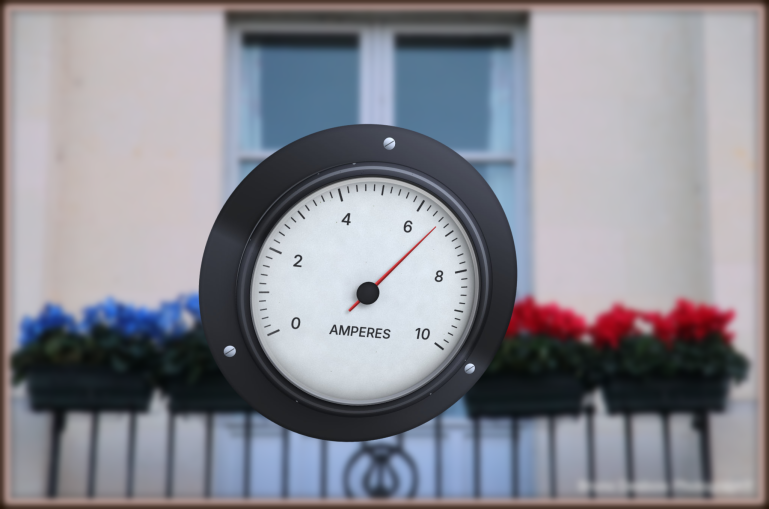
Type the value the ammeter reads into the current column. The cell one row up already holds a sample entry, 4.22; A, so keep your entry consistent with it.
6.6; A
